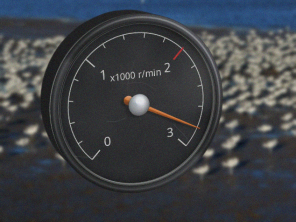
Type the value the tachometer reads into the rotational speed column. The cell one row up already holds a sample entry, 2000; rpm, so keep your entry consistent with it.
2800; rpm
